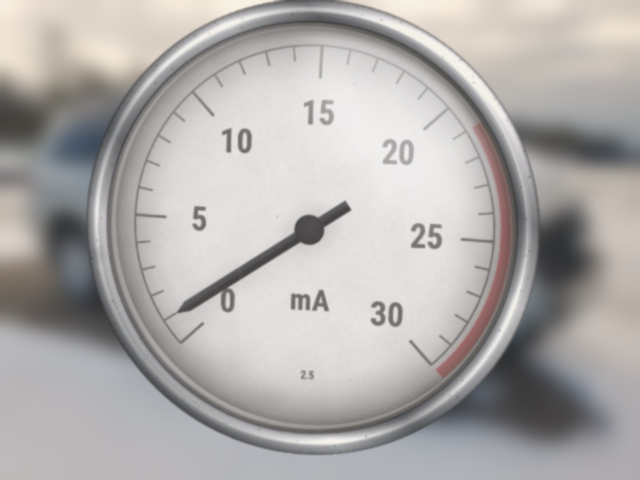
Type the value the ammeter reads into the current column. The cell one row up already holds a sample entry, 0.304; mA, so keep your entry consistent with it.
1; mA
